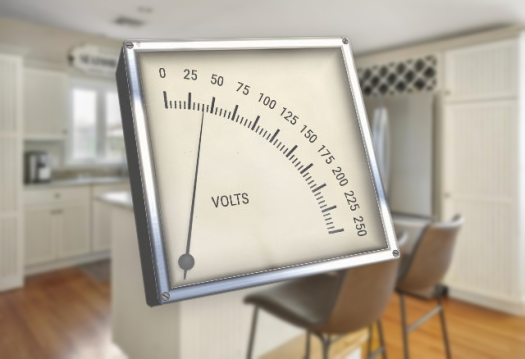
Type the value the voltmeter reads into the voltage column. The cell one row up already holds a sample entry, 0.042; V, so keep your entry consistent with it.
40; V
